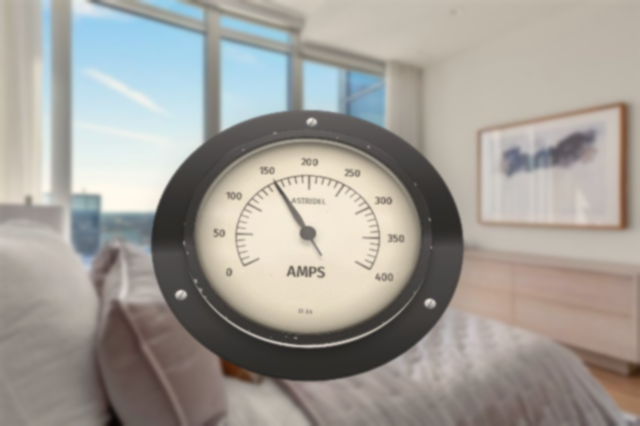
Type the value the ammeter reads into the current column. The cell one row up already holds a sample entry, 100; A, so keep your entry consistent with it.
150; A
